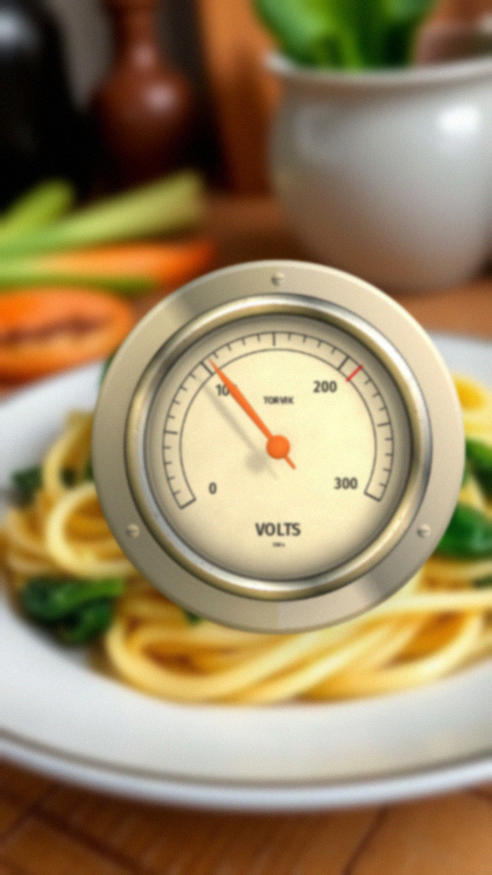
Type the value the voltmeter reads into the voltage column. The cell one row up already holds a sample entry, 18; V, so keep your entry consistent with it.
105; V
